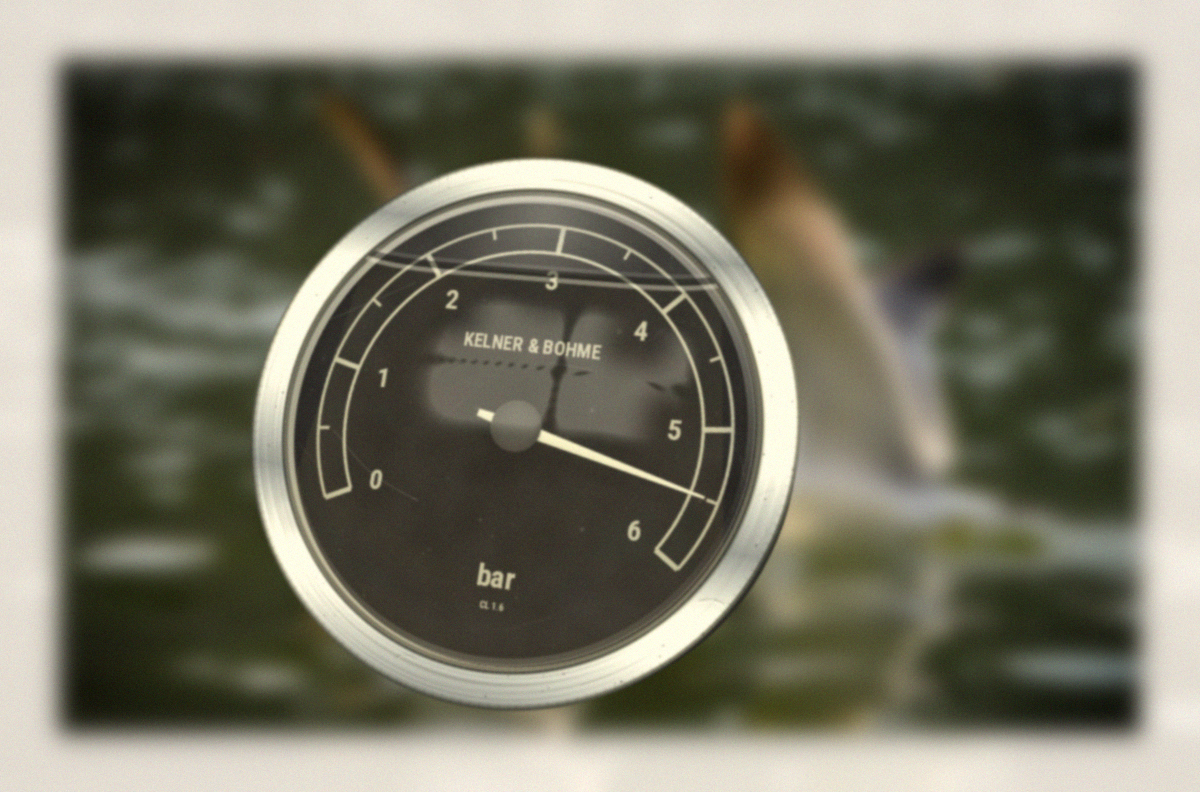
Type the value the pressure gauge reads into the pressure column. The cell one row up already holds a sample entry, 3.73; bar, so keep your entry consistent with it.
5.5; bar
